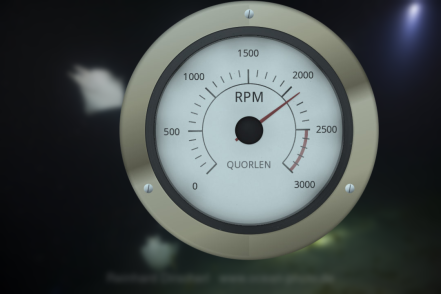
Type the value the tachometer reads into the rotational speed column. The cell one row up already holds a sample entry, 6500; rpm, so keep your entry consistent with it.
2100; rpm
